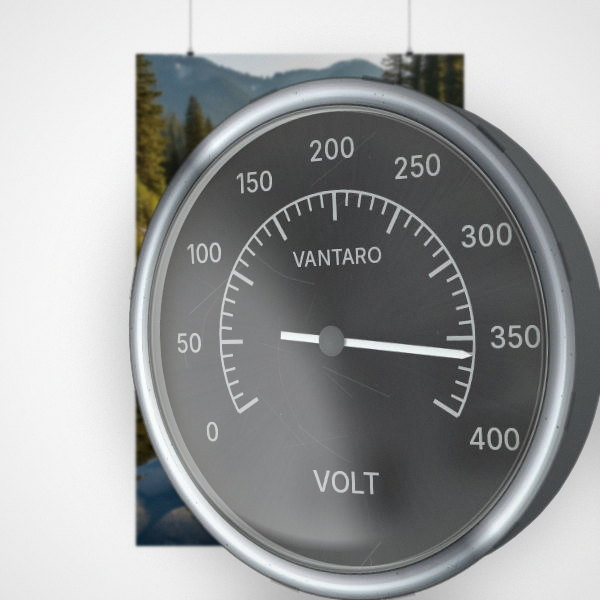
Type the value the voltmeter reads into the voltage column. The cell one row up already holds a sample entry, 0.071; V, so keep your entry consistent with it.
360; V
